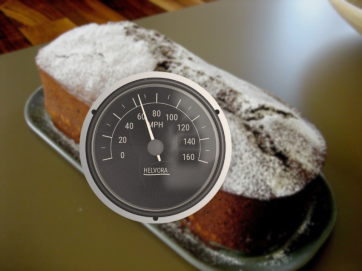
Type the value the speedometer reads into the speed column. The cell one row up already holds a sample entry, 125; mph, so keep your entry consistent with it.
65; mph
